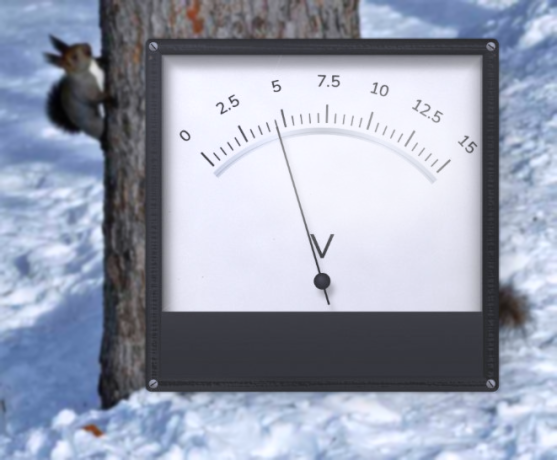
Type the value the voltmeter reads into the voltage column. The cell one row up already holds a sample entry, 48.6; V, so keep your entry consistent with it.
4.5; V
